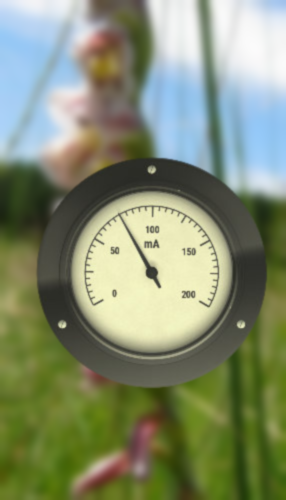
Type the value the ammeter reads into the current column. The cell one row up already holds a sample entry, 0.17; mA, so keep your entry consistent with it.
75; mA
